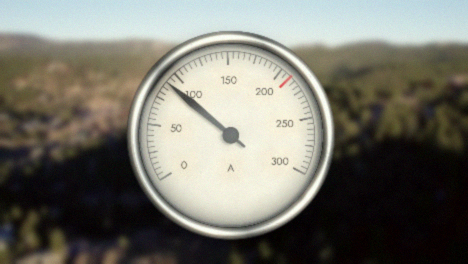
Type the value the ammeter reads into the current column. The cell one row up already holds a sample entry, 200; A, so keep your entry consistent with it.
90; A
